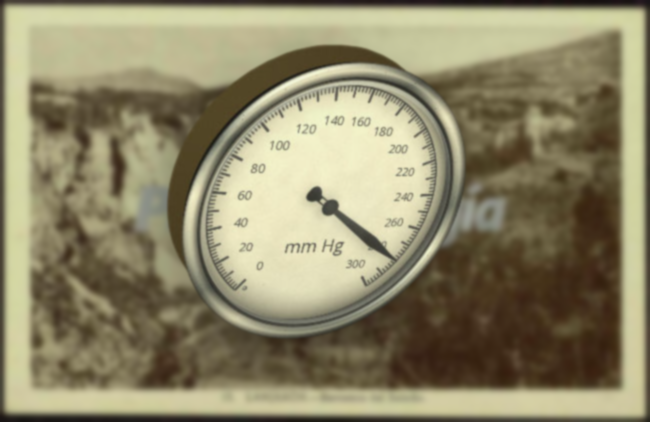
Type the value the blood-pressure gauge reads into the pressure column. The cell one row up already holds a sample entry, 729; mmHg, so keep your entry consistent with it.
280; mmHg
